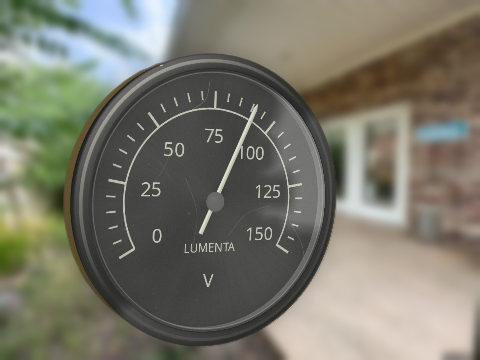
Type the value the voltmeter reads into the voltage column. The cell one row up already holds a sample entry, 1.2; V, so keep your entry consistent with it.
90; V
